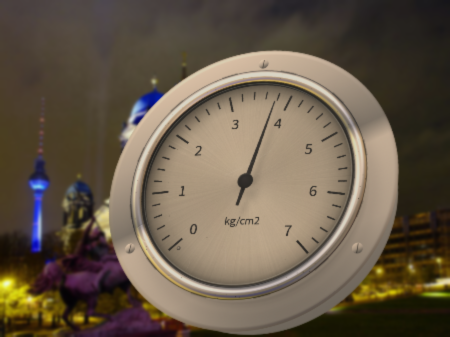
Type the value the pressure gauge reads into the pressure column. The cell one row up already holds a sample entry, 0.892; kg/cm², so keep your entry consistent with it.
3.8; kg/cm²
